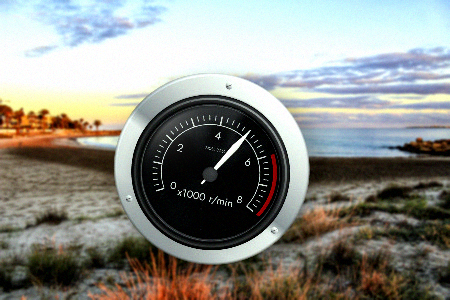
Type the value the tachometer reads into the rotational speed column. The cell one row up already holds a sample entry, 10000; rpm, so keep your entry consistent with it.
5000; rpm
